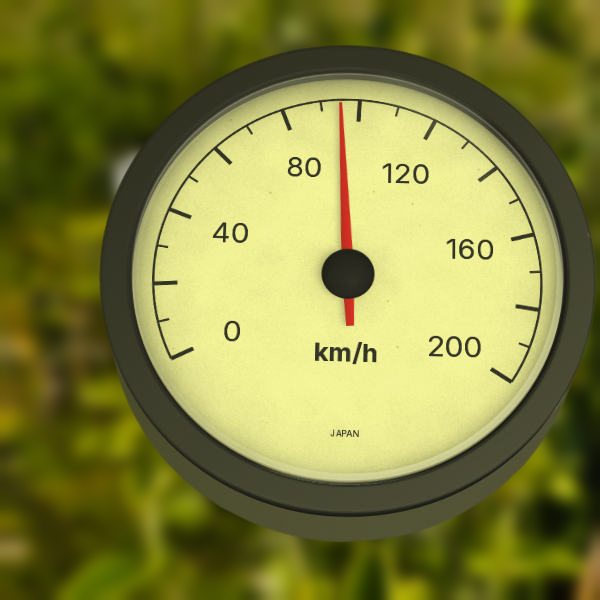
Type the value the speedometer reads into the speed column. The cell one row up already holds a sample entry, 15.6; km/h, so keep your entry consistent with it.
95; km/h
